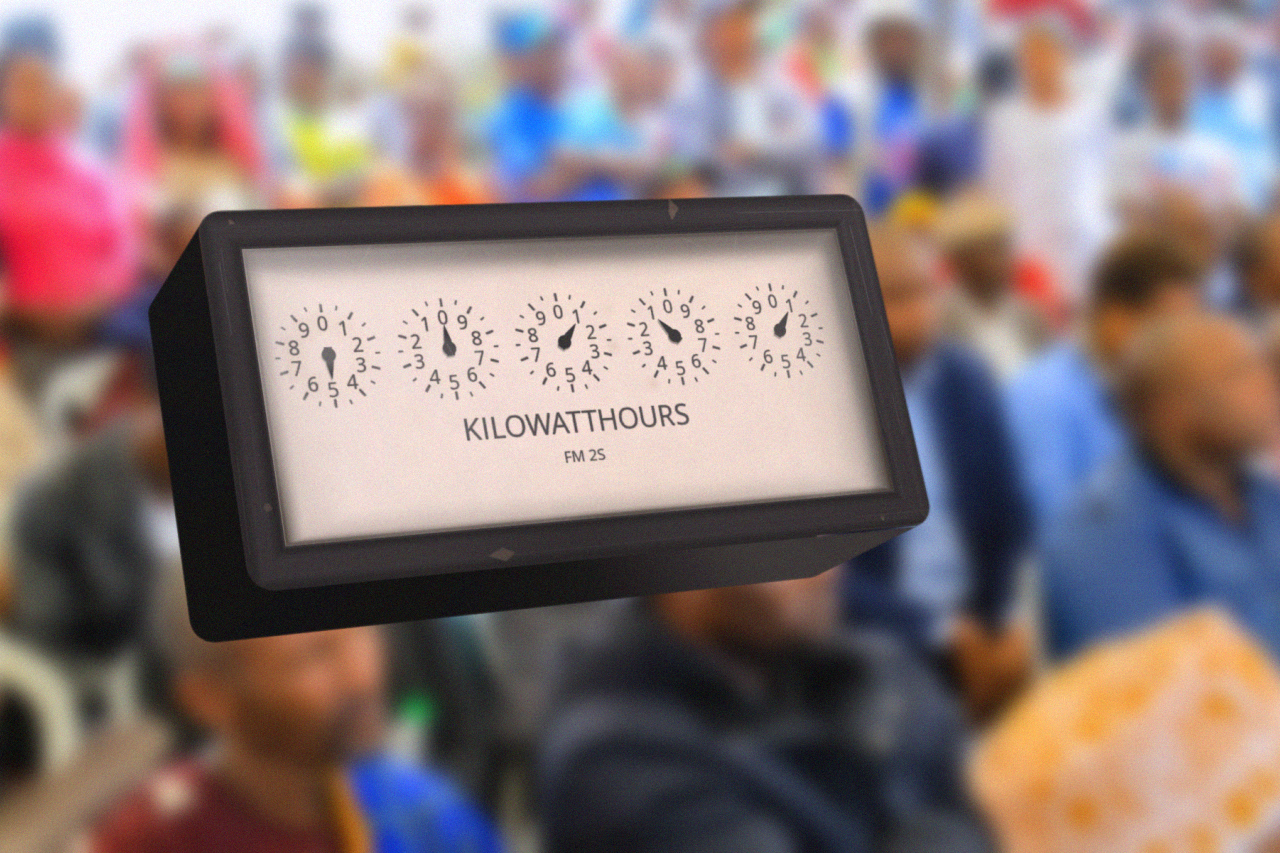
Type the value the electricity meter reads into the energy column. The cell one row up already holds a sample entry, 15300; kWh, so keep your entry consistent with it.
50111; kWh
